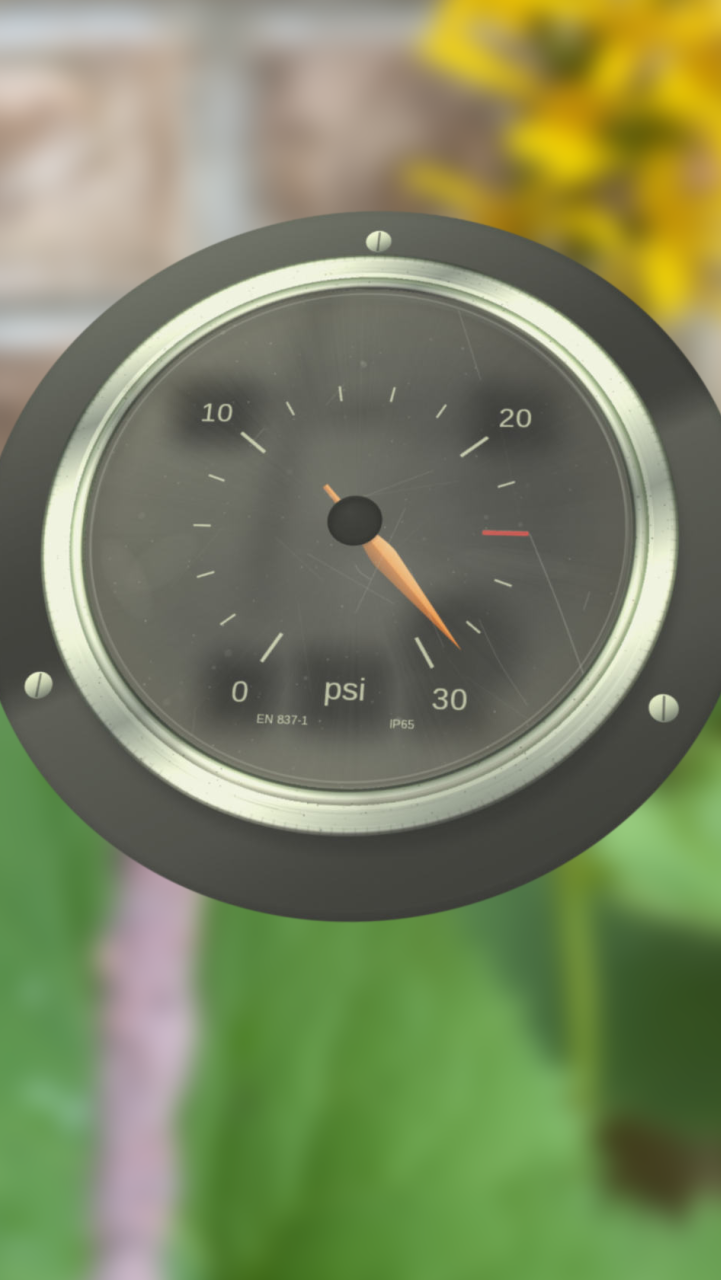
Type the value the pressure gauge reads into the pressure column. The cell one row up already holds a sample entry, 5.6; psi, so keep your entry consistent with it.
29; psi
